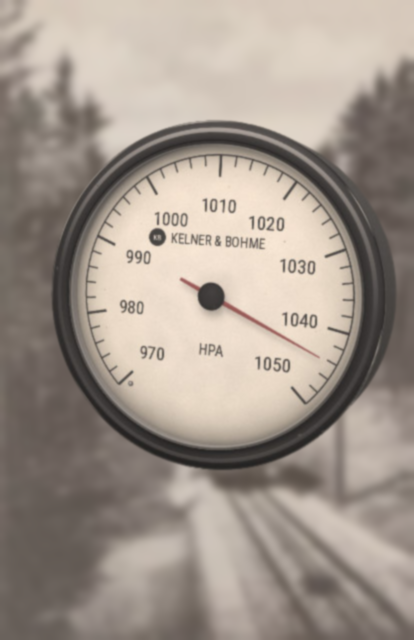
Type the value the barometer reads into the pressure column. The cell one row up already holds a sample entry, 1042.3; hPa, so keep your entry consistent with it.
1044; hPa
